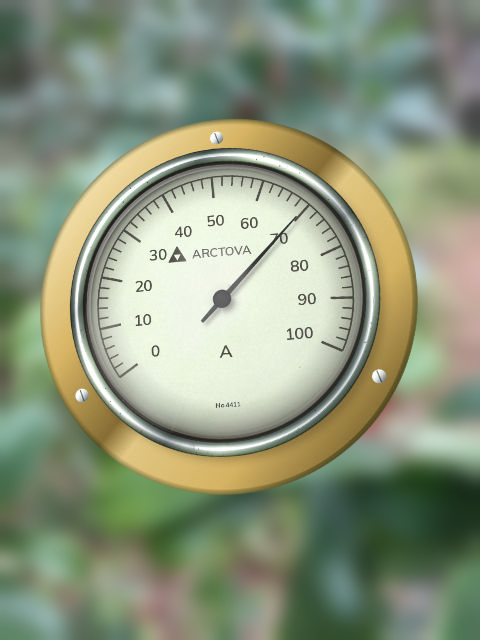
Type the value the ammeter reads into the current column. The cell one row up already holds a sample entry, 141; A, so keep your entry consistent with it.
70; A
